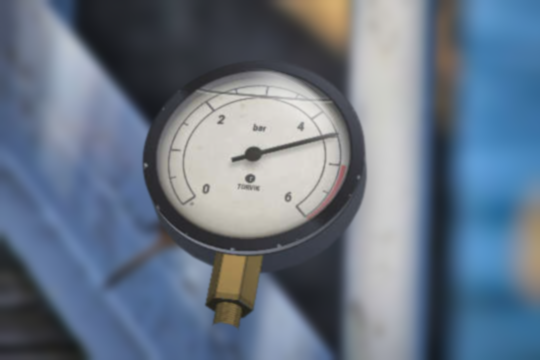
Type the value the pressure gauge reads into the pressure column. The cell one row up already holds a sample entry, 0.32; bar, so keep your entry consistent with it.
4.5; bar
